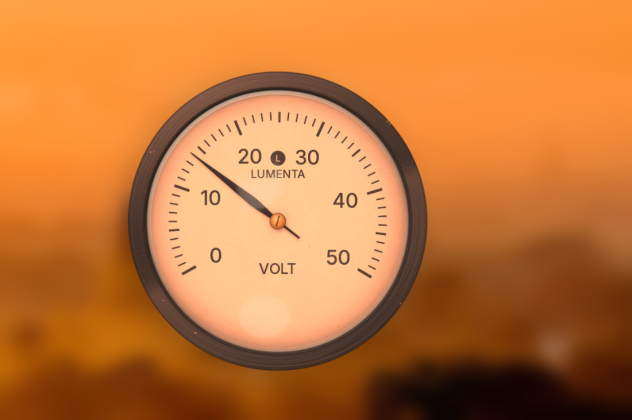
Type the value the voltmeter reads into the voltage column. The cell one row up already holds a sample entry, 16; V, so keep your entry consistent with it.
14; V
